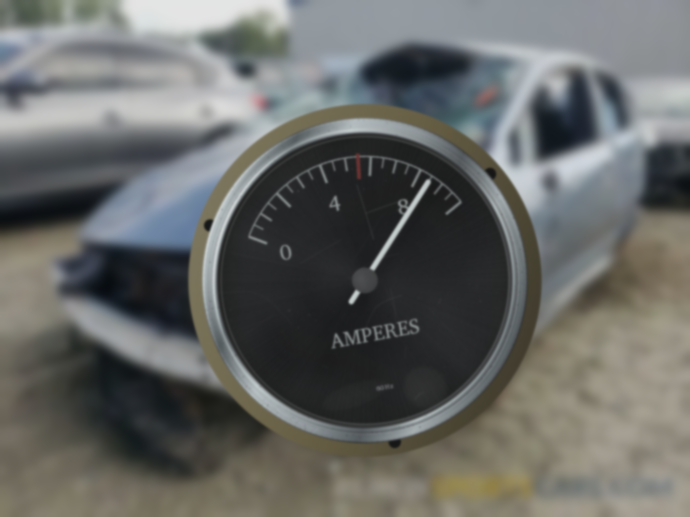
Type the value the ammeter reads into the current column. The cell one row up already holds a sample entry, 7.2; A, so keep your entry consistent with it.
8.5; A
